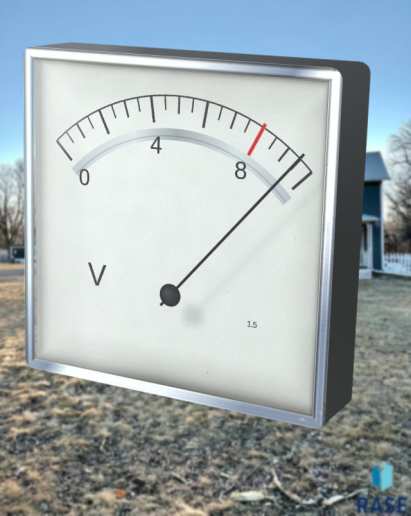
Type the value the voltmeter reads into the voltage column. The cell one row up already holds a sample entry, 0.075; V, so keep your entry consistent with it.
9.5; V
